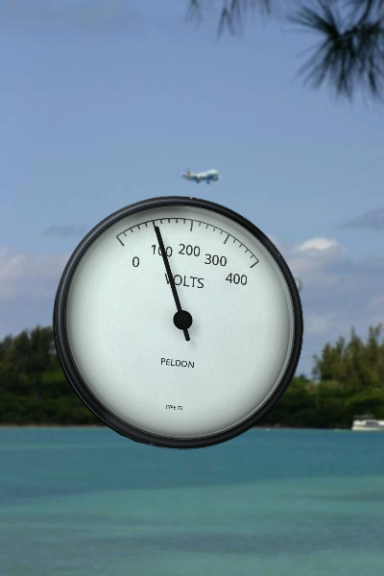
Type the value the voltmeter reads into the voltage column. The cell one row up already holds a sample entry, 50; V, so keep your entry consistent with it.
100; V
